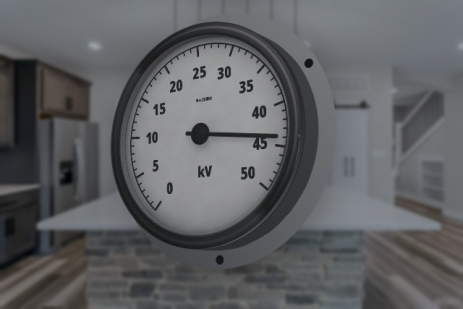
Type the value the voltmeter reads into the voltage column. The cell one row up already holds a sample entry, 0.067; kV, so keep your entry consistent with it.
44; kV
